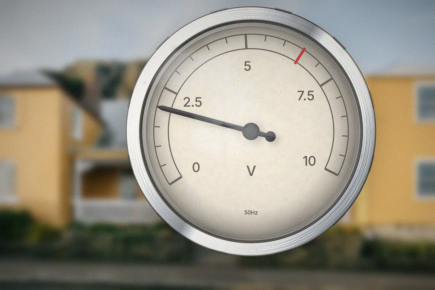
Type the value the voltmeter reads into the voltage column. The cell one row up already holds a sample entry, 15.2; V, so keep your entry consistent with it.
2; V
